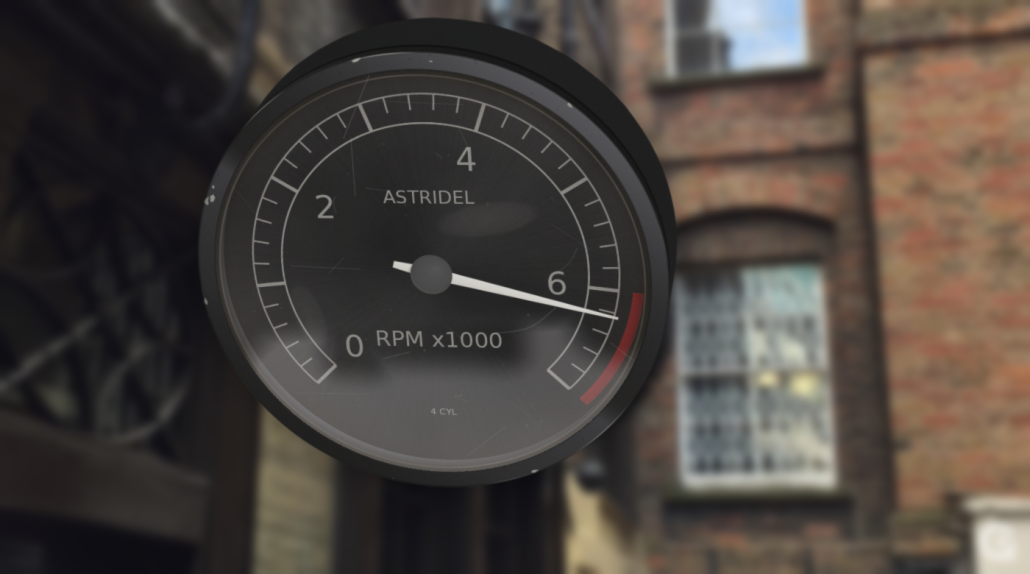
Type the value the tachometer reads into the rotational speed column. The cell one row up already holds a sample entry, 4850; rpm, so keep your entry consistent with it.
6200; rpm
